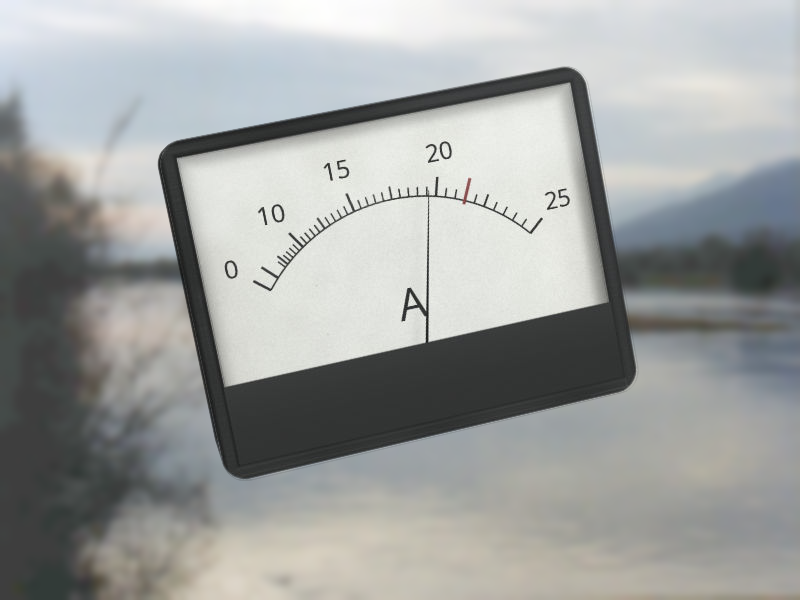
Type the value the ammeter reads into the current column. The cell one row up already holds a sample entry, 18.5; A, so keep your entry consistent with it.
19.5; A
